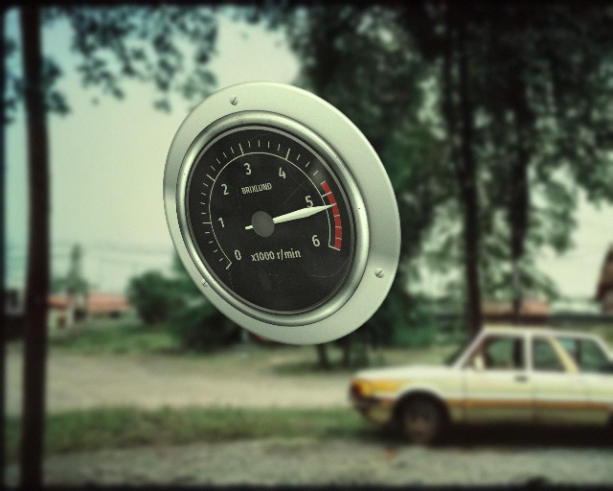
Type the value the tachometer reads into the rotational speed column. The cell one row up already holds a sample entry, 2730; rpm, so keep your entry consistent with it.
5200; rpm
